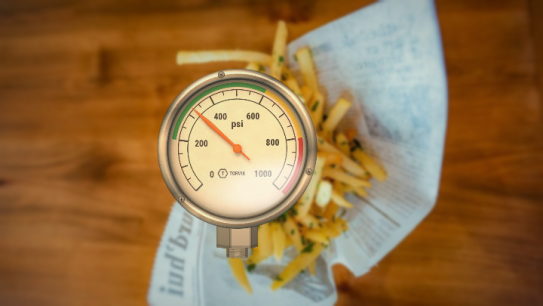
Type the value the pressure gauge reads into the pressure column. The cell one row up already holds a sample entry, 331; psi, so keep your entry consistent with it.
325; psi
